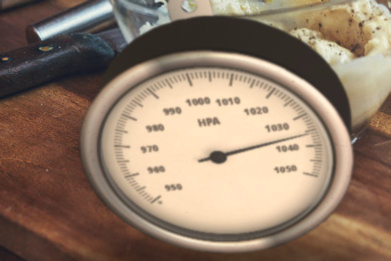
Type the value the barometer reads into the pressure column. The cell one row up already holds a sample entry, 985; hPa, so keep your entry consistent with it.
1035; hPa
